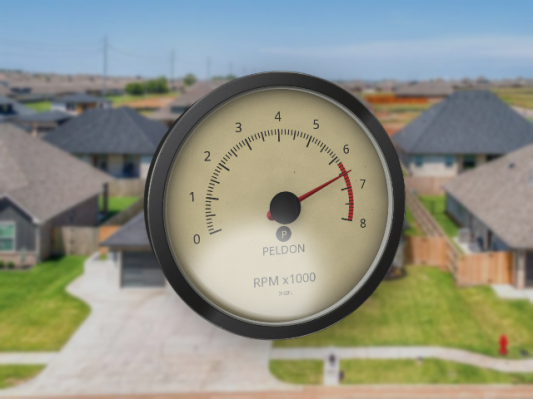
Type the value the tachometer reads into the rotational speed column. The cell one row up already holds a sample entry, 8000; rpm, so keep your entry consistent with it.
6500; rpm
